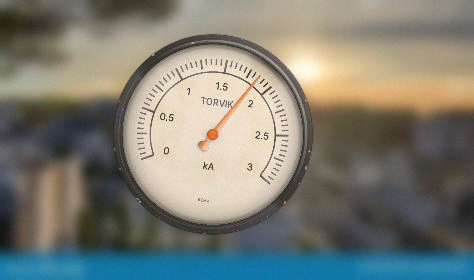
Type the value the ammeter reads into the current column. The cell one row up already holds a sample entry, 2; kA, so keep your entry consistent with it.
1.85; kA
